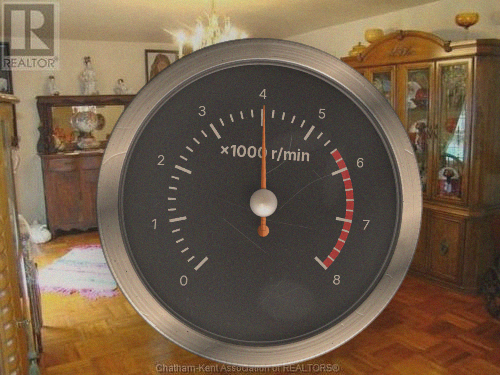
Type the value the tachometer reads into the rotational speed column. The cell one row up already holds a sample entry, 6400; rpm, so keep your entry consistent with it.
4000; rpm
